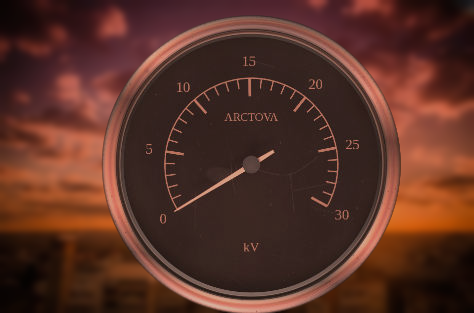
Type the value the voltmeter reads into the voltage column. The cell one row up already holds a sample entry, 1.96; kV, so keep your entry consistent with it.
0; kV
